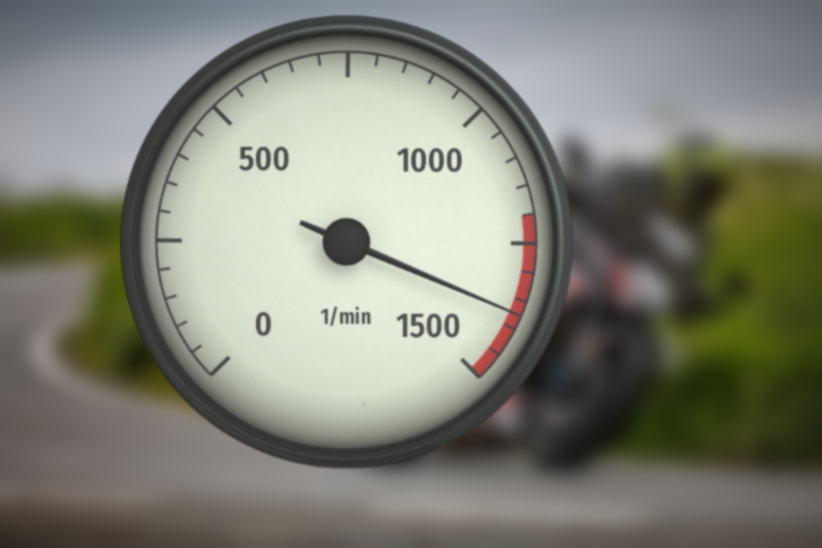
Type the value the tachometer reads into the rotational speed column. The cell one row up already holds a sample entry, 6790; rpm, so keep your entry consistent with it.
1375; rpm
